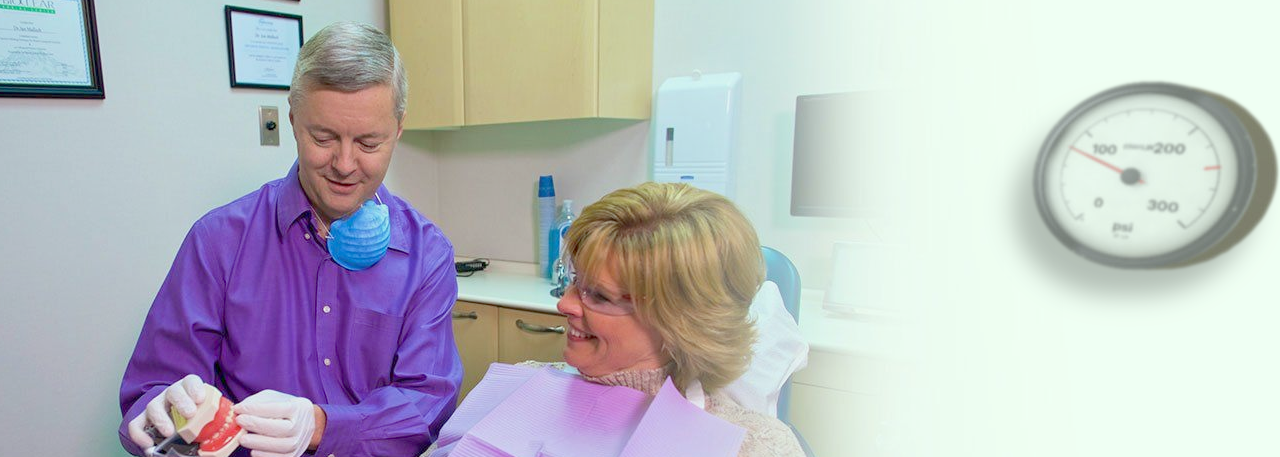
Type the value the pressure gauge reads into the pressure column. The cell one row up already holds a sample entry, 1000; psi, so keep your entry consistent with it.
80; psi
